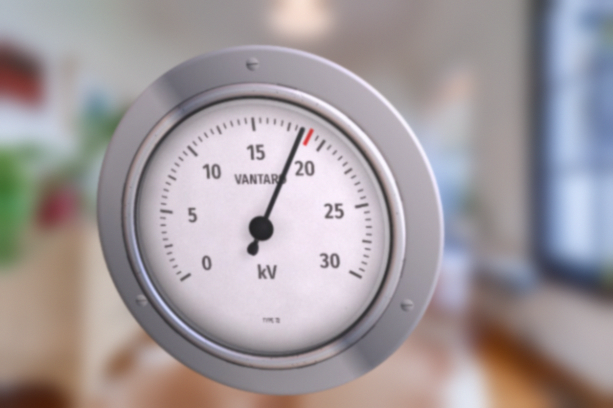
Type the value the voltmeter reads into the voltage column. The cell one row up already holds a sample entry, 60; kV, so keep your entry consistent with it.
18.5; kV
